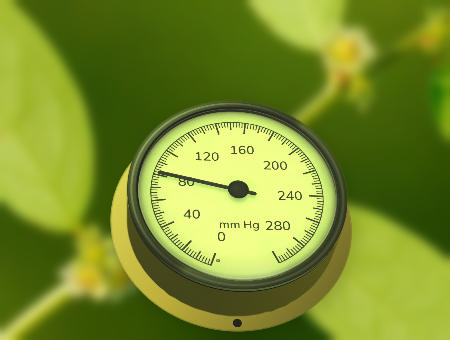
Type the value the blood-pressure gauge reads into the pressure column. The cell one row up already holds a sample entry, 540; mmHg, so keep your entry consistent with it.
80; mmHg
